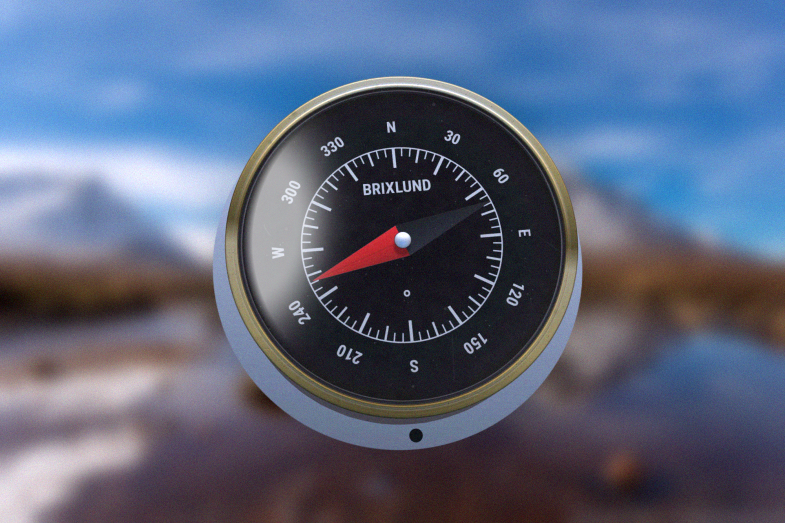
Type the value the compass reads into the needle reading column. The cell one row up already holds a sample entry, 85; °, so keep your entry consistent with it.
250; °
